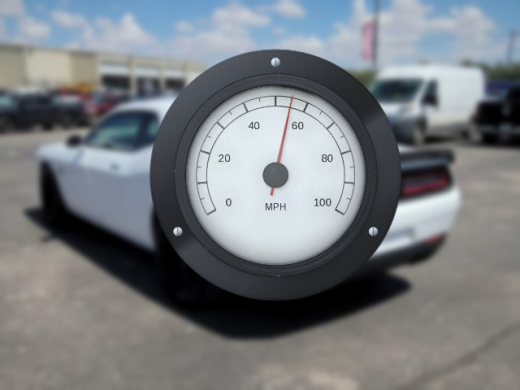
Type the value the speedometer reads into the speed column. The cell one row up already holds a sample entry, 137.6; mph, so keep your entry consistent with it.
55; mph
